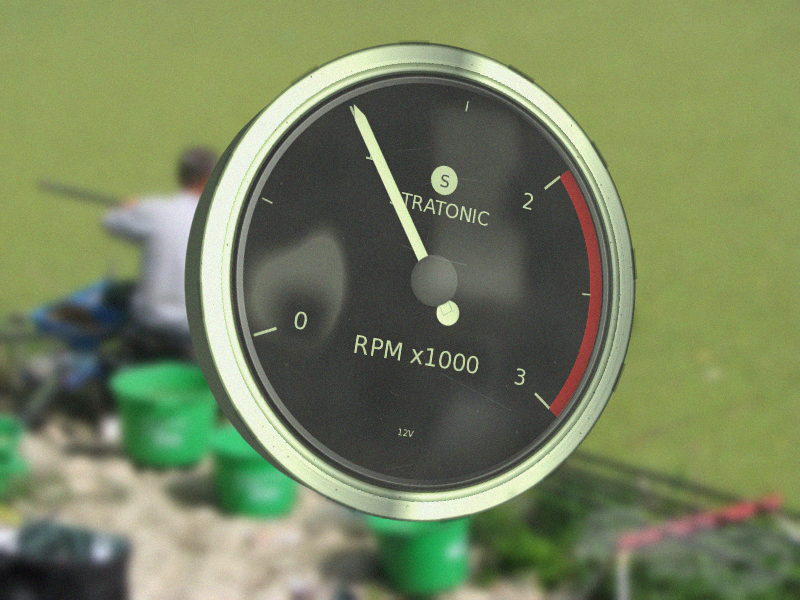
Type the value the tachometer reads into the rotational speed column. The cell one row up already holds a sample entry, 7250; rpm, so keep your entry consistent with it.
1000; rpm
